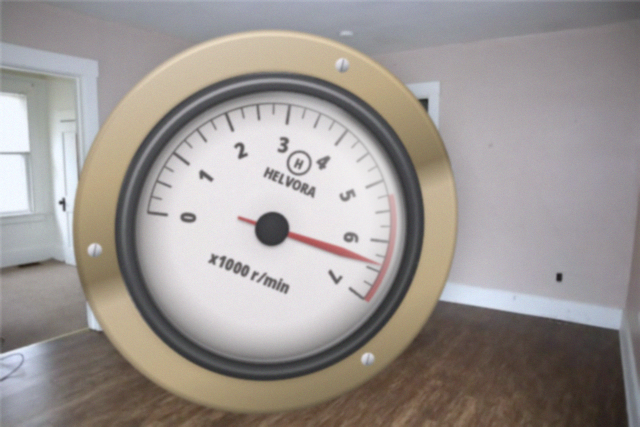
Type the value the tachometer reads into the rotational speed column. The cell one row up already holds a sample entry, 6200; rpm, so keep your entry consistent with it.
6375; rpm
